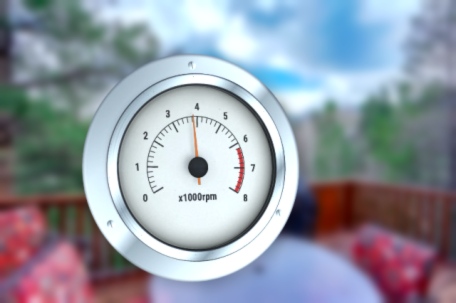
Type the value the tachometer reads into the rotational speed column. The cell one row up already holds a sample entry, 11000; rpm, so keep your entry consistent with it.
3800; rpm
